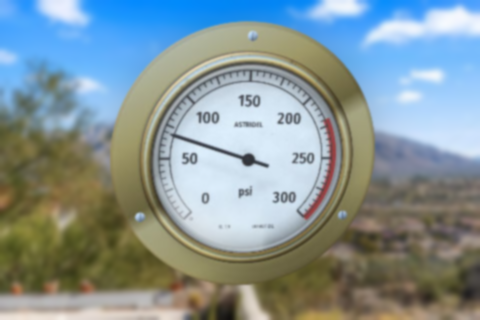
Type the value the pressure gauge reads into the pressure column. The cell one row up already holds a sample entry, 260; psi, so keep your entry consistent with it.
70; psi
